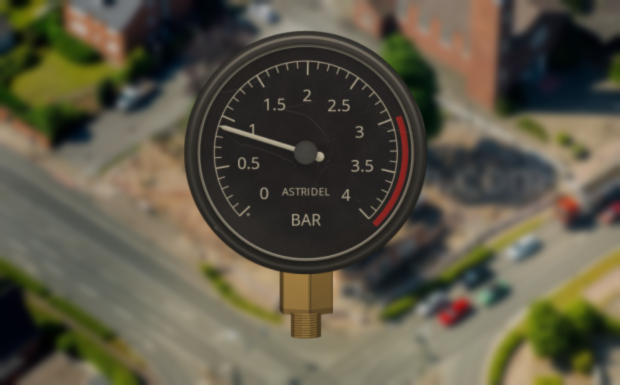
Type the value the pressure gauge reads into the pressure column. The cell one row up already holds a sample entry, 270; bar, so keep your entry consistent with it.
0.9; bar
